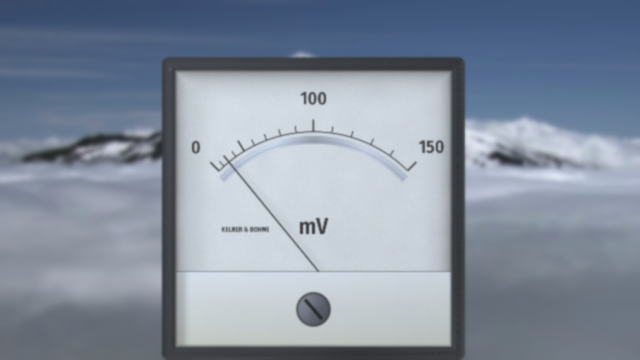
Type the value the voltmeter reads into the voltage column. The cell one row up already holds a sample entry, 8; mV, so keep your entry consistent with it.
30; mV
